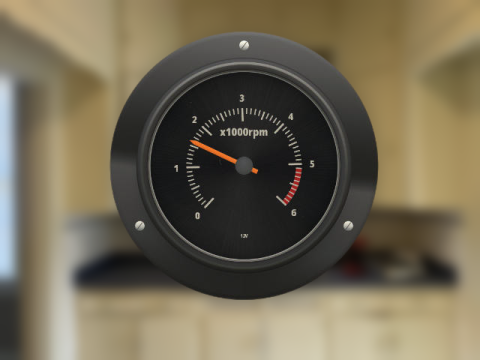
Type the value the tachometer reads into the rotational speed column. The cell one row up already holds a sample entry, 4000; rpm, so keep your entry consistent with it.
1600; rpm
